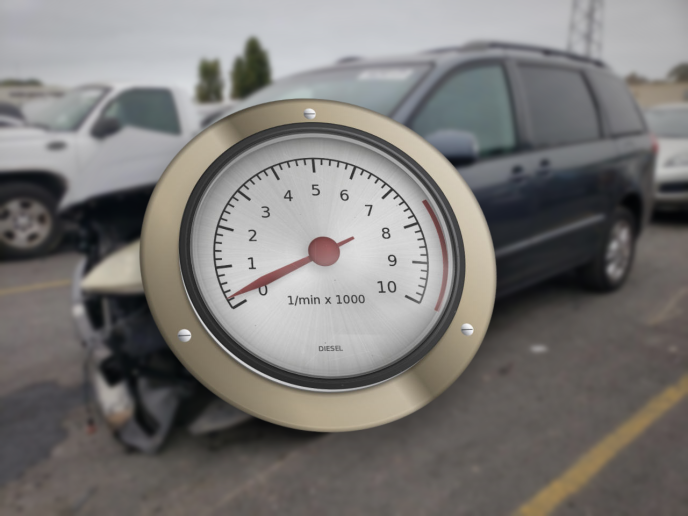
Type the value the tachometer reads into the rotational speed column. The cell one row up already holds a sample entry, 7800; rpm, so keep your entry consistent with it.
200; rpm
